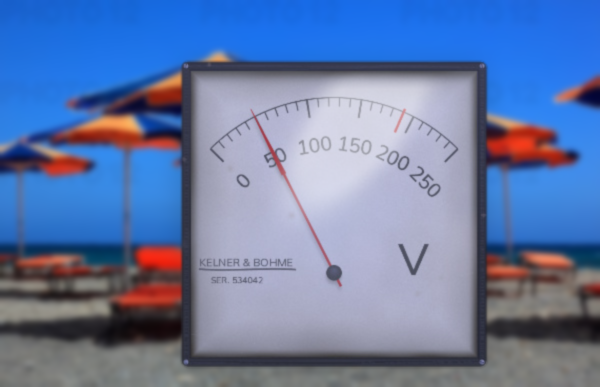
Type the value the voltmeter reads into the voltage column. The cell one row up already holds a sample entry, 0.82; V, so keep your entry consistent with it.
50; V
